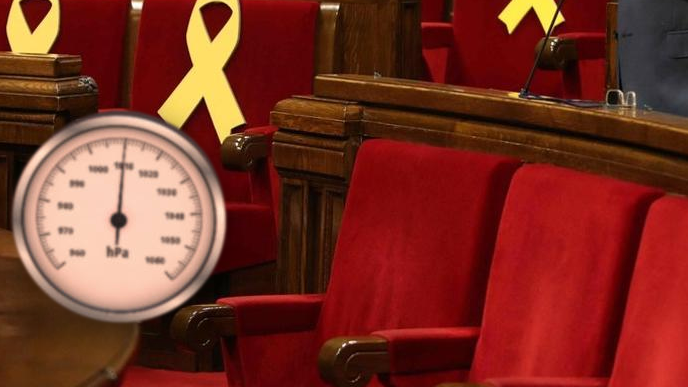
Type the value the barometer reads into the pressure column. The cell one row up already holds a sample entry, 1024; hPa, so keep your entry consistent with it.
1010; hPa
